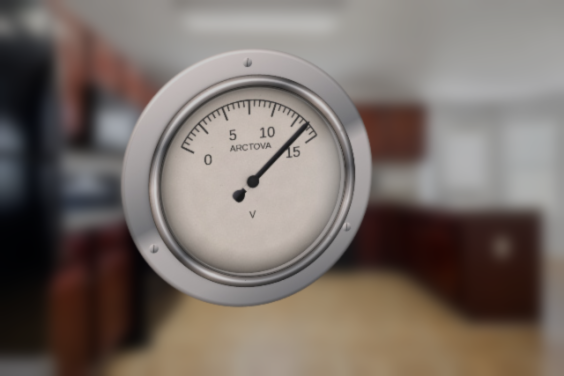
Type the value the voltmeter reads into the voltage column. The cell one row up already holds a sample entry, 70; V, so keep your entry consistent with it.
13.5; V
